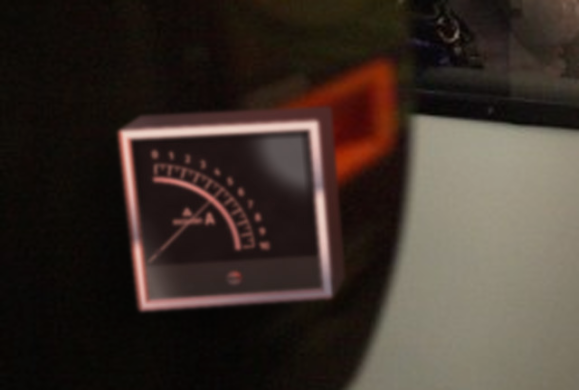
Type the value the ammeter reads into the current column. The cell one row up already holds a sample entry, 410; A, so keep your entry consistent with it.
5; A
